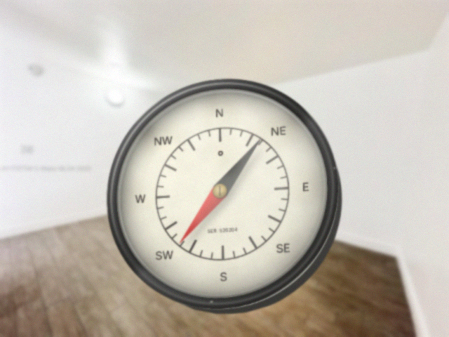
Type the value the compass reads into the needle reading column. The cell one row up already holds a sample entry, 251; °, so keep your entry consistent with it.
220; °
